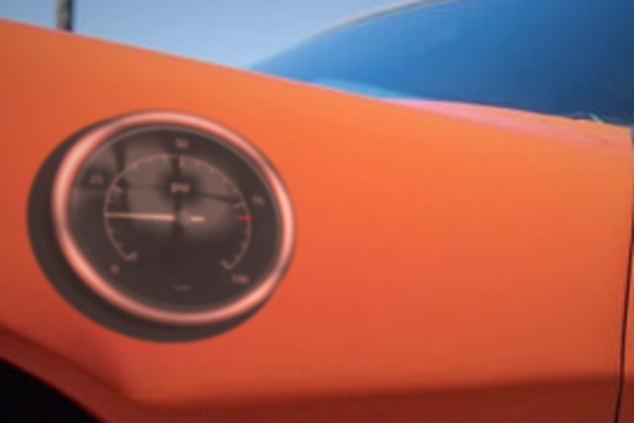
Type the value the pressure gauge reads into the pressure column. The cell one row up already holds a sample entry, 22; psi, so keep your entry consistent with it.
15; psi
